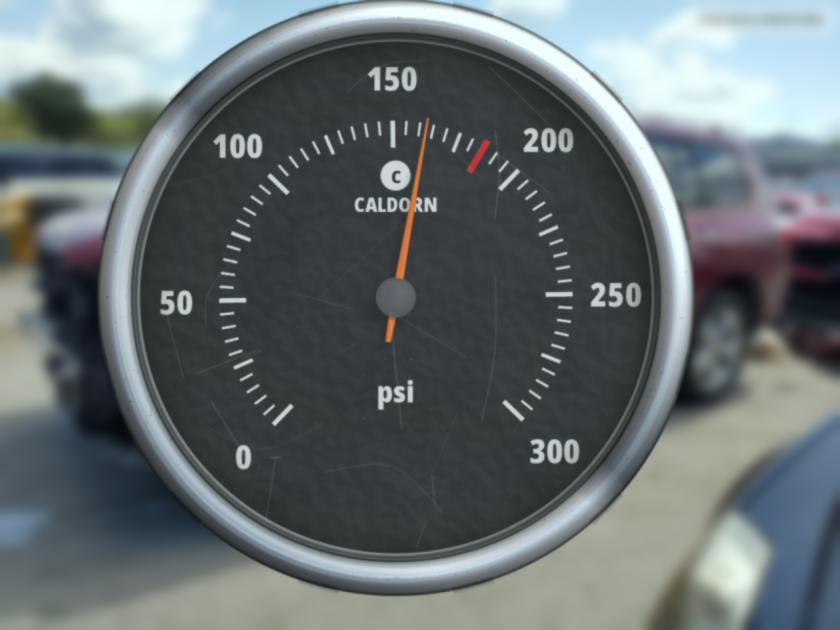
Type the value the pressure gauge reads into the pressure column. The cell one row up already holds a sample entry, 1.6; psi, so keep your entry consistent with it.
162.5; psi
